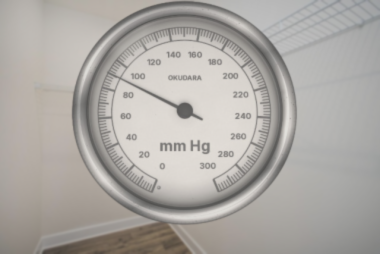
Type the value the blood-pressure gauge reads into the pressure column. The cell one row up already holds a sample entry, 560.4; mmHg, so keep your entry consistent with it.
90; mmHg
